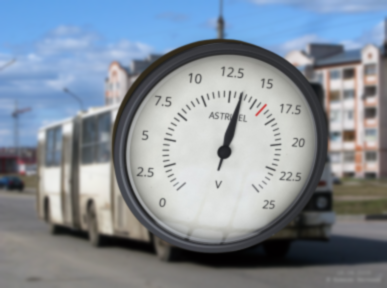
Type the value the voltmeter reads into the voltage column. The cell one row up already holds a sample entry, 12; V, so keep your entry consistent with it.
13.5; V
